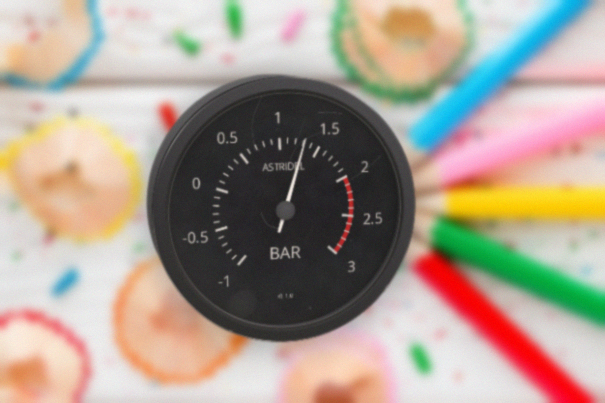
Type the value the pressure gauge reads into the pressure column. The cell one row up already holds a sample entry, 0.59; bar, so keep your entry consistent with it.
1.3; bar
